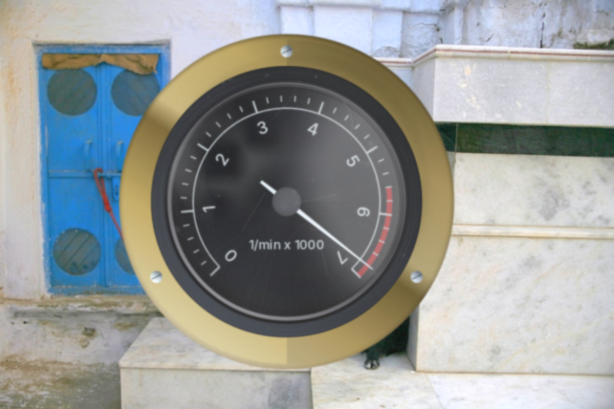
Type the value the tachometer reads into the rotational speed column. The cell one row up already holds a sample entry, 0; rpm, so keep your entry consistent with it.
6800; rpm
